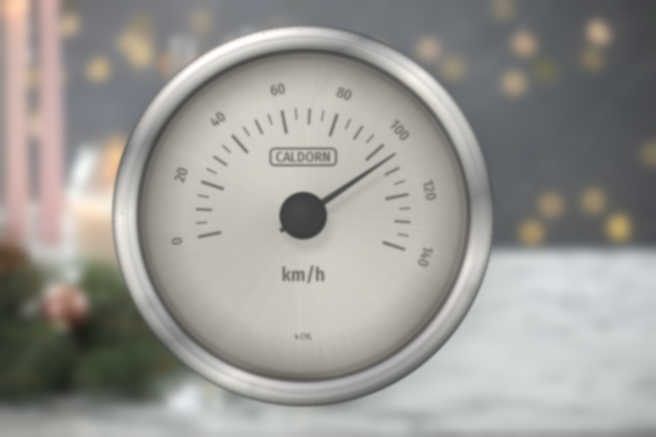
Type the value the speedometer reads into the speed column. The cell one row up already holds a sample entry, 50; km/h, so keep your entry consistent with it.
105; km/h
